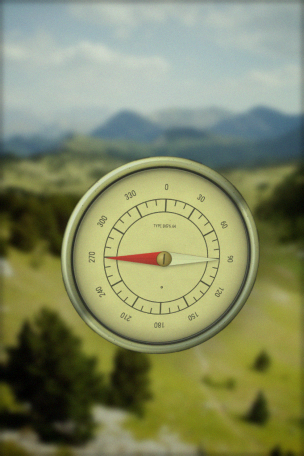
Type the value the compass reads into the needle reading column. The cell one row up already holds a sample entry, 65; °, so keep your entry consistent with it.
270; °
